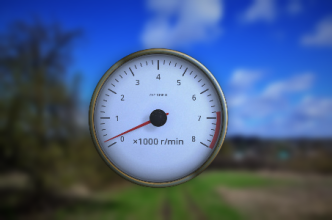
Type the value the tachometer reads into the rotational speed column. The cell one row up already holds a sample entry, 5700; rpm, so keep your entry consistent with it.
200; rpm
